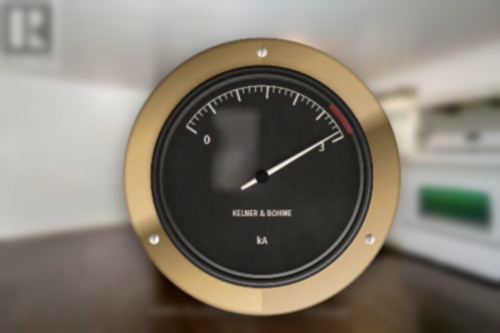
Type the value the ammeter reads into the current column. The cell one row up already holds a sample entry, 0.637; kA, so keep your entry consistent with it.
2.9; kA
